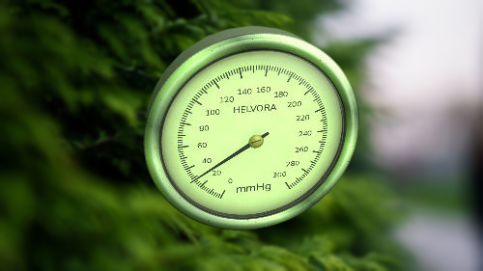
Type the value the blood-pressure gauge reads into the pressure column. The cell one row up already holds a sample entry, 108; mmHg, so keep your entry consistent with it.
30; mmHg
